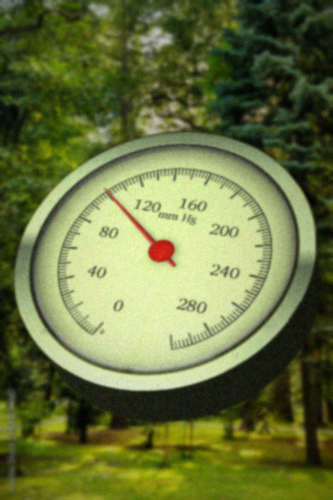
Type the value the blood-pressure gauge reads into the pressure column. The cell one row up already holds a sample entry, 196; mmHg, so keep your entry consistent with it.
100; mmHg
